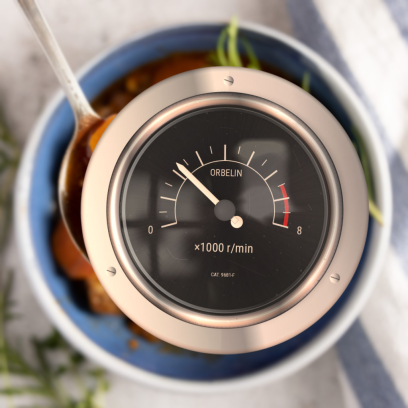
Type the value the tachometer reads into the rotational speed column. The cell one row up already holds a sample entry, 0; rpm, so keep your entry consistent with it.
2250; rpm
